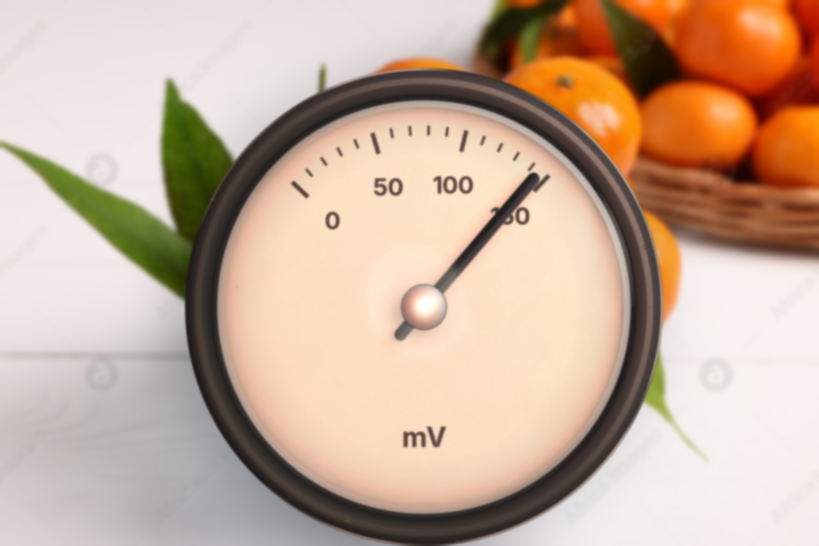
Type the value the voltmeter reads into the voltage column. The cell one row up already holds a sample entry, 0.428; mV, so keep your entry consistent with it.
145; mV
